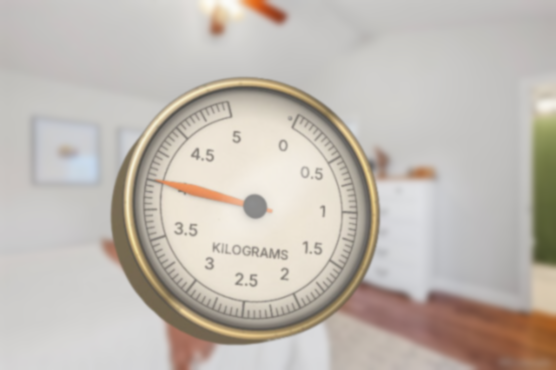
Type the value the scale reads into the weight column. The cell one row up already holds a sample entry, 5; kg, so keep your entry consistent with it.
4; kg
